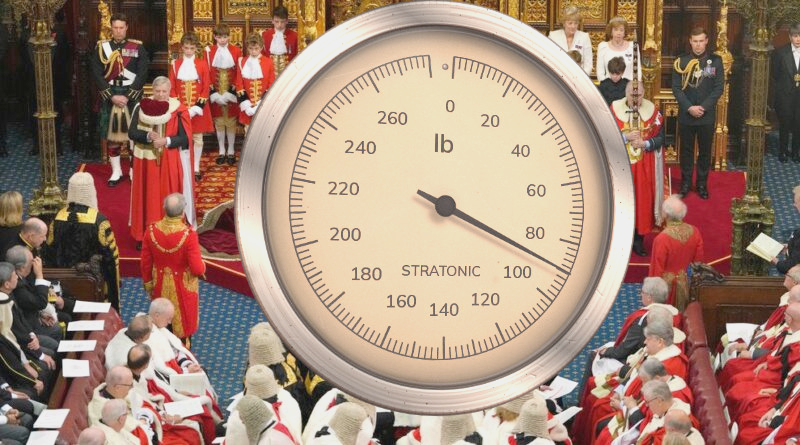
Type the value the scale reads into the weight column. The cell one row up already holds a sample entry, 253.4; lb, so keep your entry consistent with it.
90; lb
